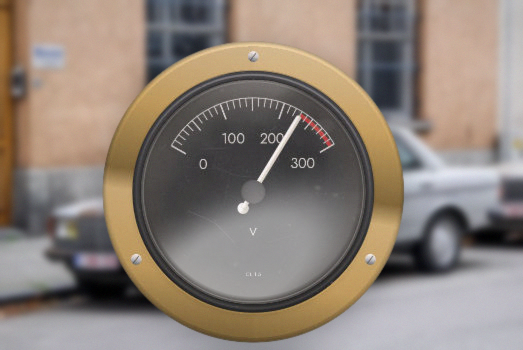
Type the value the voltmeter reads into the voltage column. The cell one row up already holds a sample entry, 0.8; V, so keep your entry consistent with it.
230; V
